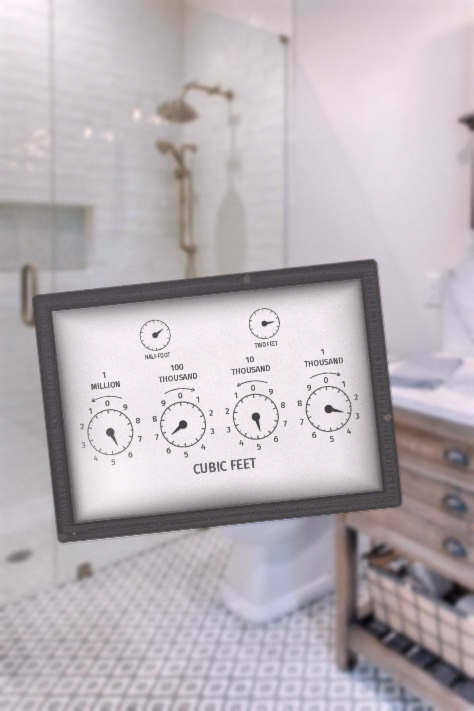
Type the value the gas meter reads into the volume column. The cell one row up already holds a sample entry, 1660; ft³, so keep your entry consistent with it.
565300; ft³
